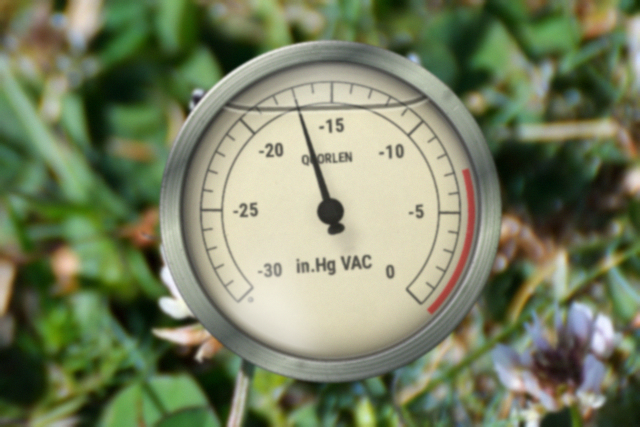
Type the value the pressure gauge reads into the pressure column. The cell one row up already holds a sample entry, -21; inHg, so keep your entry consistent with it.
-17; inHg
